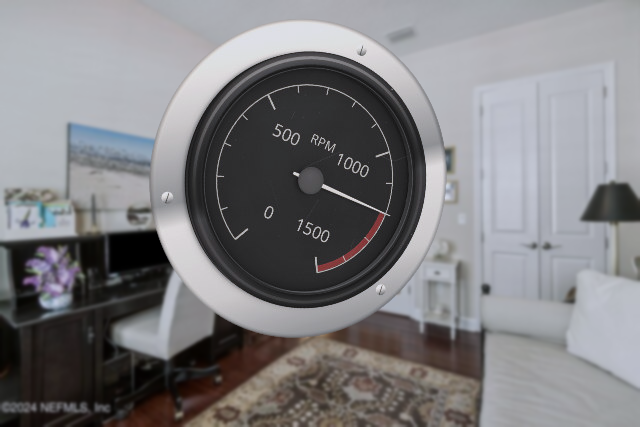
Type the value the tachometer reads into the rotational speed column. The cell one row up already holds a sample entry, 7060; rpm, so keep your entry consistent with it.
1200; rpm
